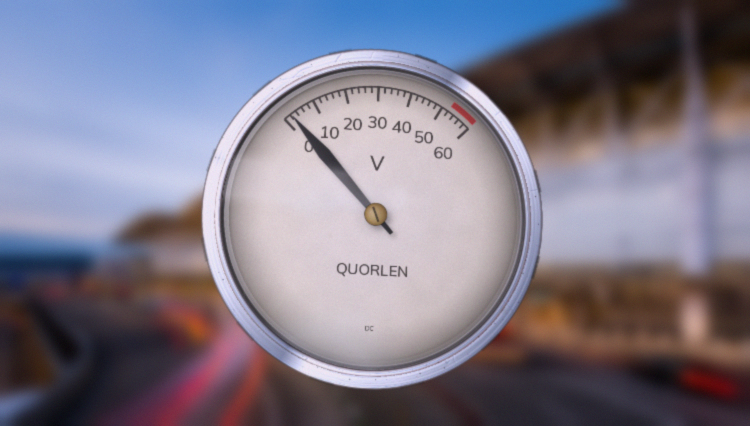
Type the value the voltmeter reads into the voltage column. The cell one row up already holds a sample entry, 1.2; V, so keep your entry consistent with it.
2; V
